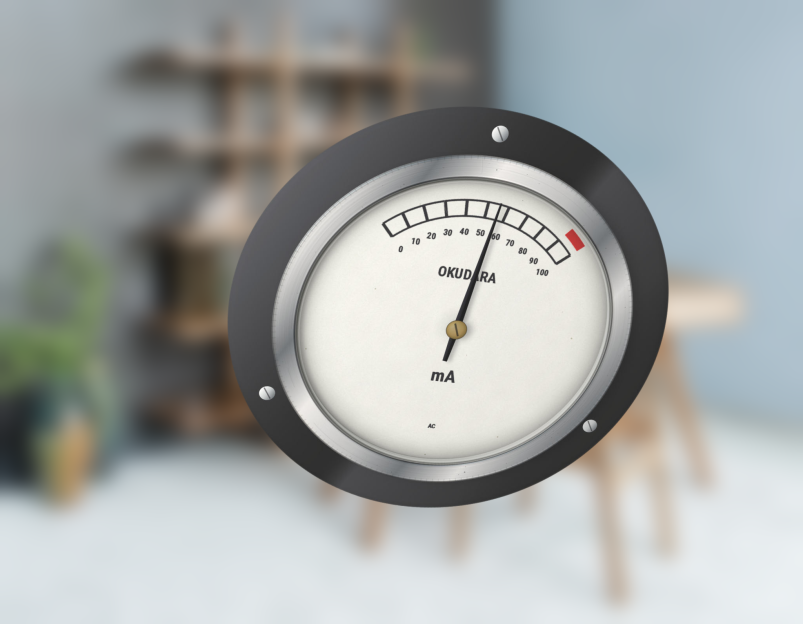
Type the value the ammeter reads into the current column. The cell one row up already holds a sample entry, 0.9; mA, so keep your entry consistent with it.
55; mA
